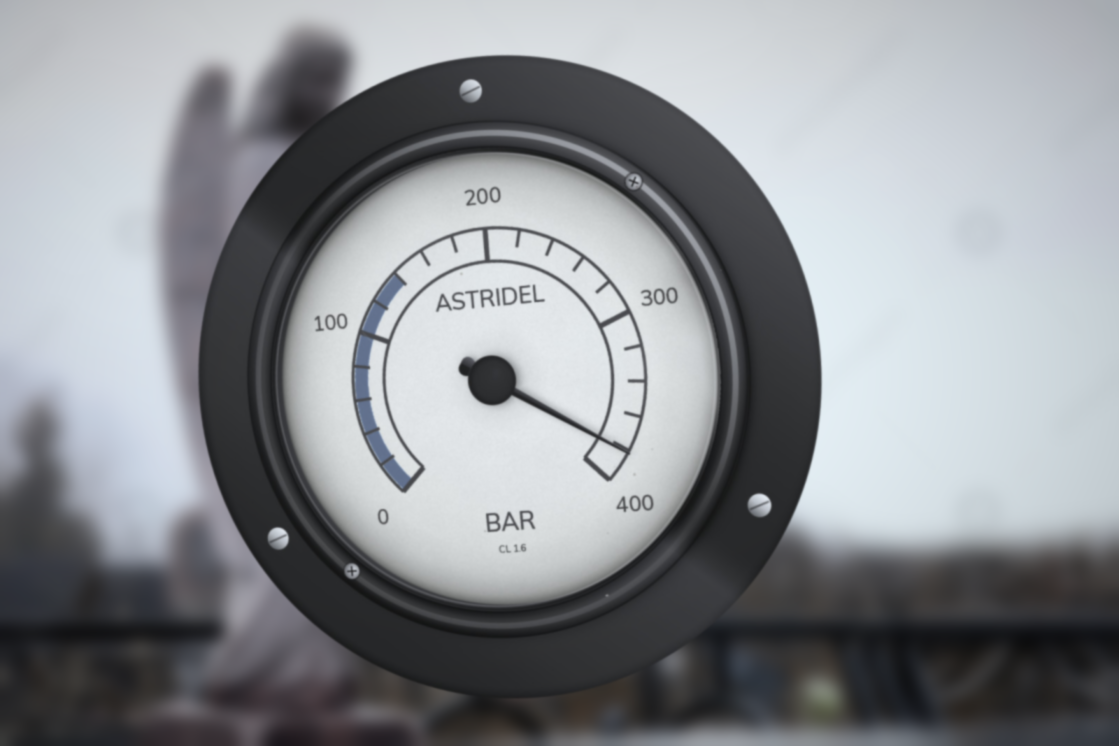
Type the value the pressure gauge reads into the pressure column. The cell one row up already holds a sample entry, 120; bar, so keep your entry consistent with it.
380; bar
